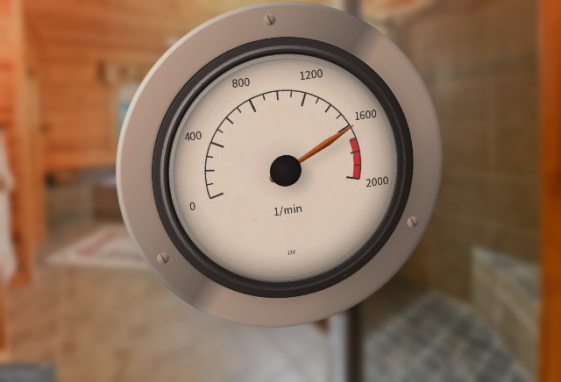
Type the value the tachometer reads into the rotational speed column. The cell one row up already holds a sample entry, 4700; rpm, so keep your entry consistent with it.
1600; rpm
